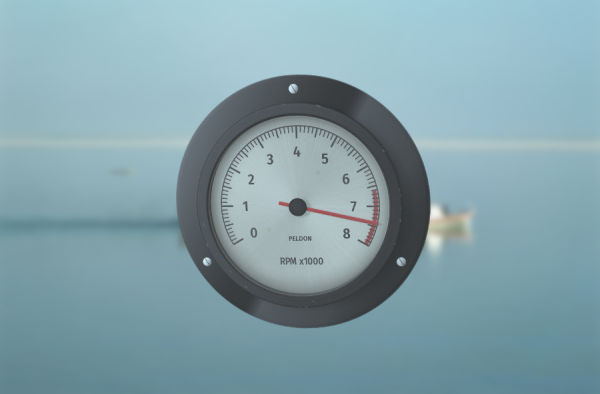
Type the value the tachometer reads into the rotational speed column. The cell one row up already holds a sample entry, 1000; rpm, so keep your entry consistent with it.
7400; rpm
